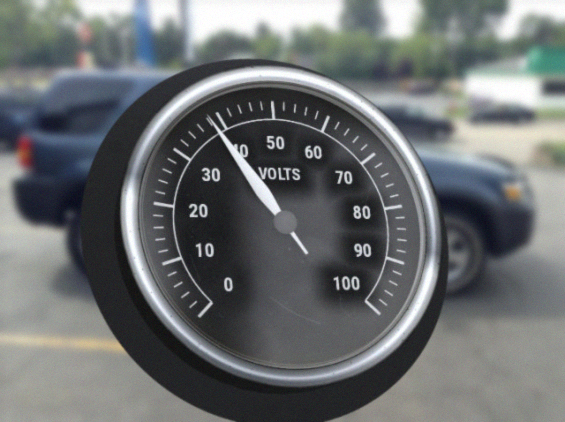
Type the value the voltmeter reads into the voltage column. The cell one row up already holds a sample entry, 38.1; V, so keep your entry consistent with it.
38; V
